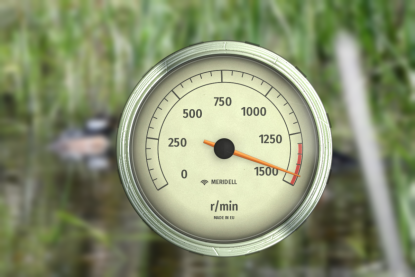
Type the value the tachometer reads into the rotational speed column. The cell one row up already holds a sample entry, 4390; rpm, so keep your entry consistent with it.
1450; rpm
